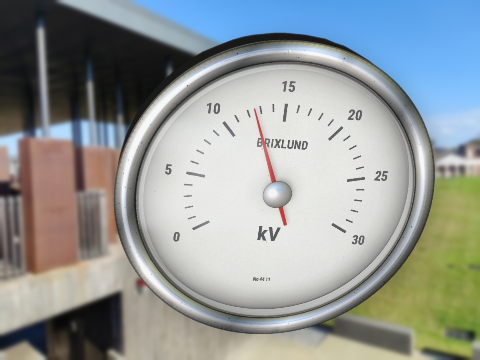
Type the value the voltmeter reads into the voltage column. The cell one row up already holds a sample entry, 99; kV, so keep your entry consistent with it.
12.5; kV
